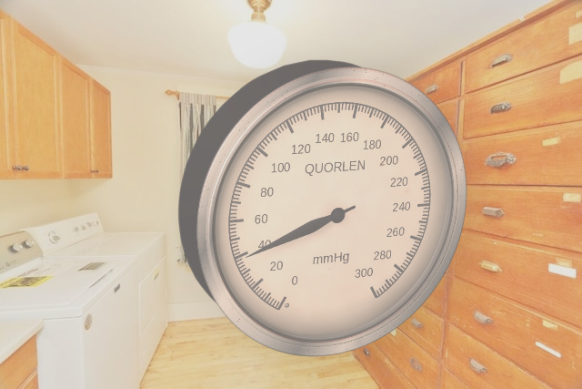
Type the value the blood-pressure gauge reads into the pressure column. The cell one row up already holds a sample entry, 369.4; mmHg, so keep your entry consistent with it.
40; mmHg
